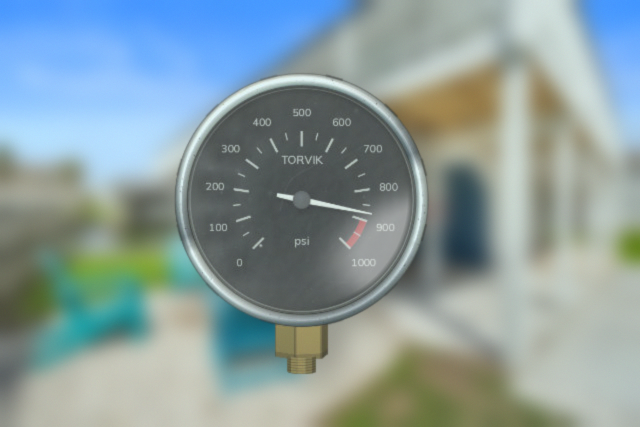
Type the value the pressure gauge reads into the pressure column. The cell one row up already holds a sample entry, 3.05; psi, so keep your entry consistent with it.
875; psi
